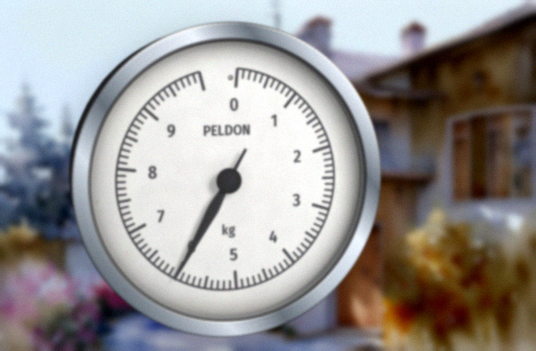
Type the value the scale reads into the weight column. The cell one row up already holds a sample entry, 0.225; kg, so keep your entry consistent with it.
6; kg
